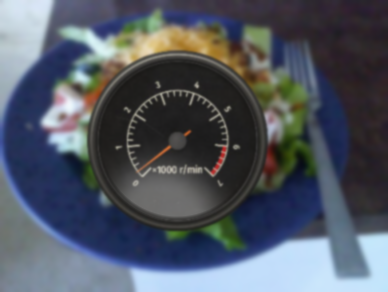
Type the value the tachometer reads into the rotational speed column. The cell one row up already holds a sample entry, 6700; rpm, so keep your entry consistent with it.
200; rpm
